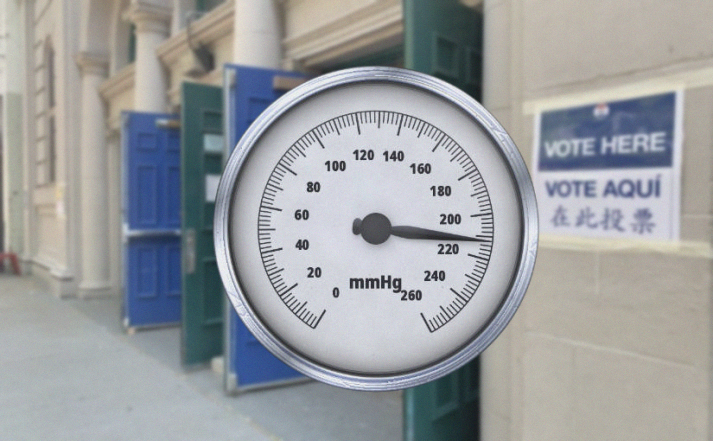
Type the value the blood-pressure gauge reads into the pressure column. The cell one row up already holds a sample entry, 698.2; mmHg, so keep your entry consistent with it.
212; mmHg
